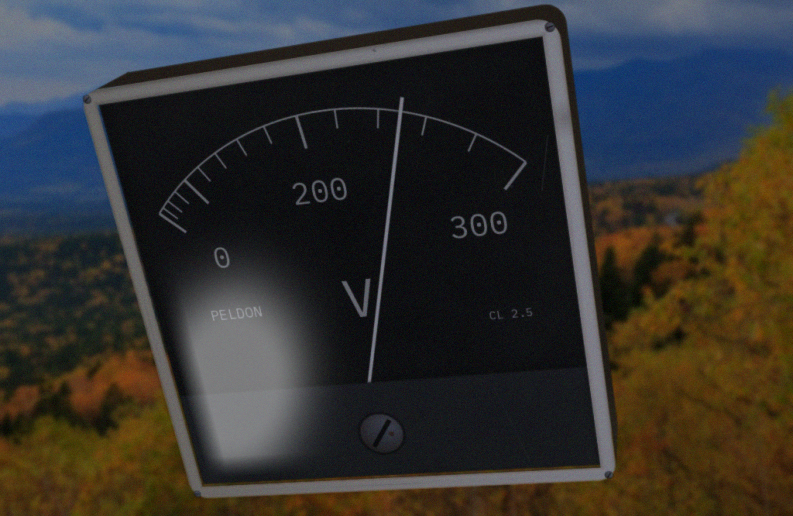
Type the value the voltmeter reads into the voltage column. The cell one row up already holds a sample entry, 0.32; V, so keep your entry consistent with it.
250; V
